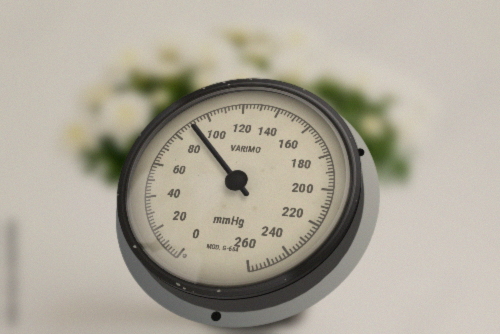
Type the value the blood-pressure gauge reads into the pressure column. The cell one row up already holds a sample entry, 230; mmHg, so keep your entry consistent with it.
90; mmHg
